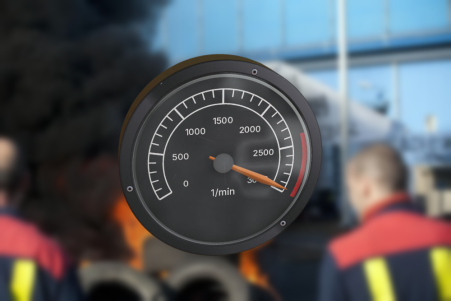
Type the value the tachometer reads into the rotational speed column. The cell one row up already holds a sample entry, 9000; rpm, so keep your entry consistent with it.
2950; rpm
